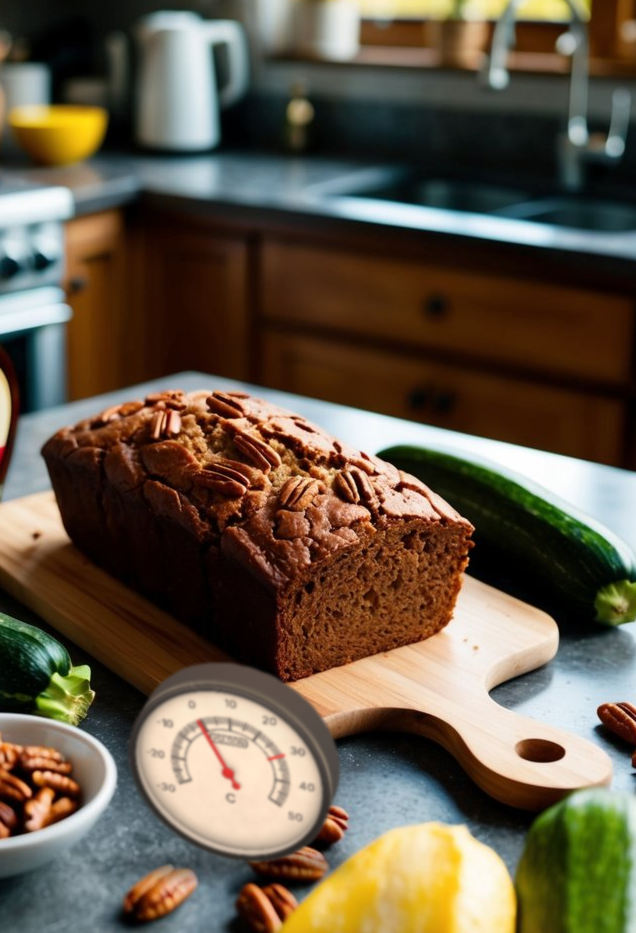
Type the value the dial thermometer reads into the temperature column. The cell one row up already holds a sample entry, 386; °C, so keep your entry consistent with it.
0; °C
